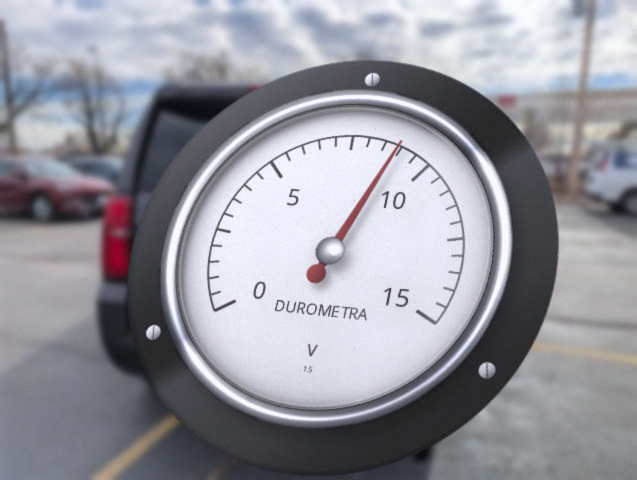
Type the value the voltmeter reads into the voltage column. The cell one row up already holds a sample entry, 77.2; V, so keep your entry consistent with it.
9; V
